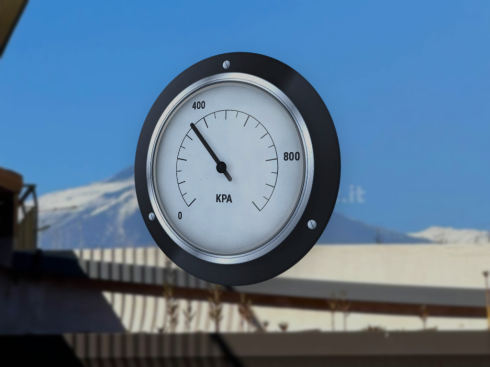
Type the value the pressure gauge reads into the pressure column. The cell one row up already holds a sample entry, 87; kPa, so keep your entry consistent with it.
350; kPa
